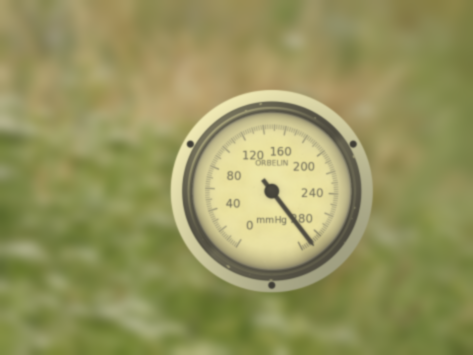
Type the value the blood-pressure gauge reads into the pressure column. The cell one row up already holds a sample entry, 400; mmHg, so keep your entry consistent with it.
290; mmHg
